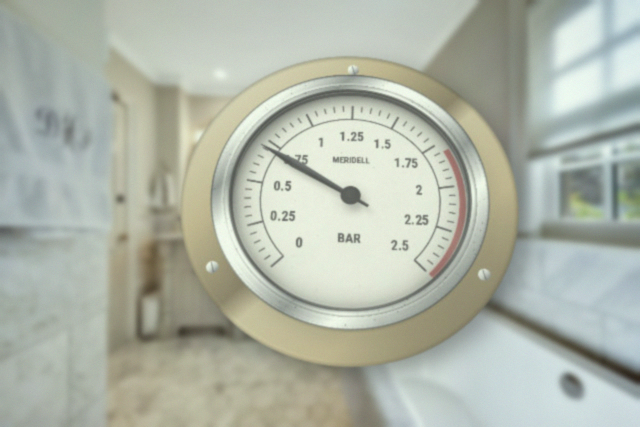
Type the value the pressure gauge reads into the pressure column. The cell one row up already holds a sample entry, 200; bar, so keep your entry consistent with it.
0.7; bar
